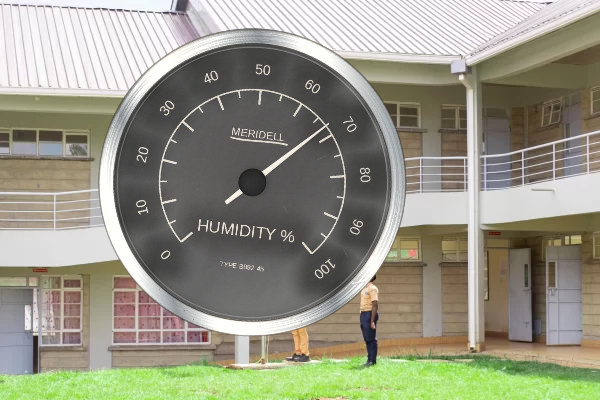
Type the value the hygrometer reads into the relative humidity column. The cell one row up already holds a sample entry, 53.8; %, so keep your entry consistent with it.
67.5; %
